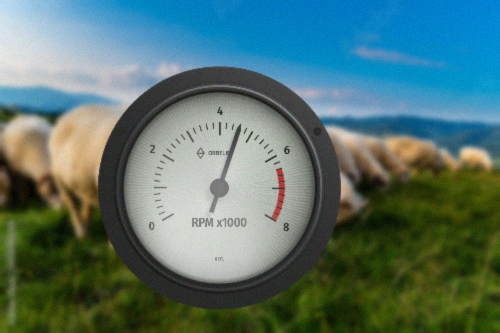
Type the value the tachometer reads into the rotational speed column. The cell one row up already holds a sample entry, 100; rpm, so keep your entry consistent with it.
4600; rpm
